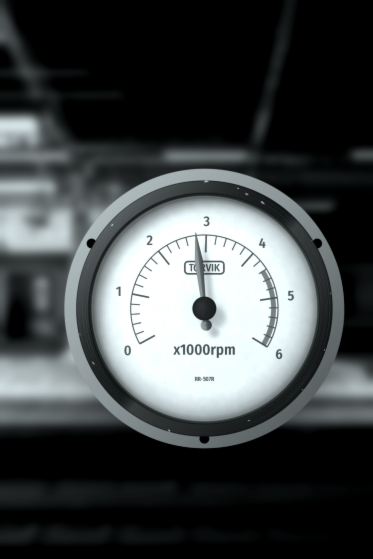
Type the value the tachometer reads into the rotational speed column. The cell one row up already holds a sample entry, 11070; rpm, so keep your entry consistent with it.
2800; rpm
